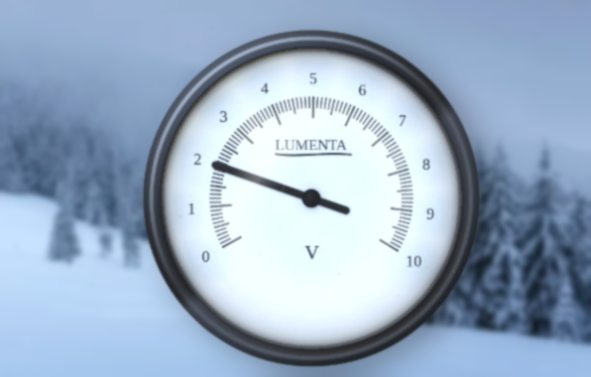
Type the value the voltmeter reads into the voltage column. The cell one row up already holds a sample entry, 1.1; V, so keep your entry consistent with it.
2; V
